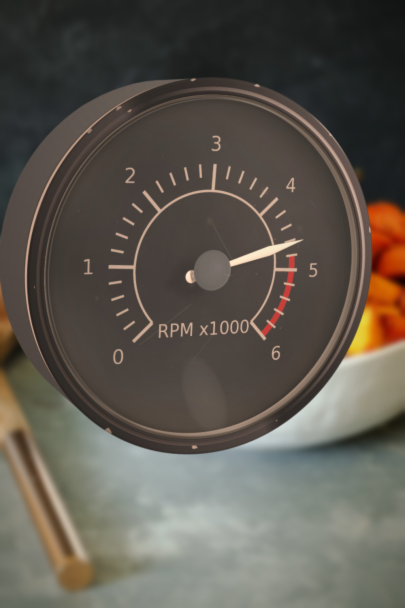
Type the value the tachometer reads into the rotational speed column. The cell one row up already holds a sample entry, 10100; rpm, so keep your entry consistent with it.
4600; rpm
